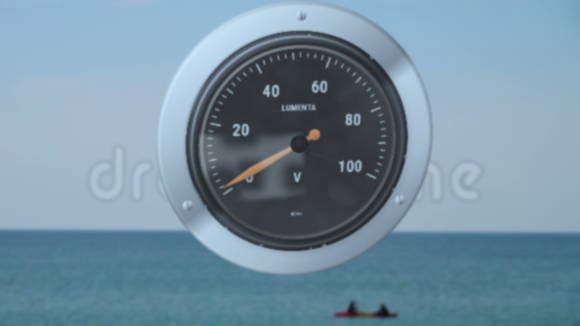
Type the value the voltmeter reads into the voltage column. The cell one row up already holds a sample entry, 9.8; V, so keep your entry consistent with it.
2; V
